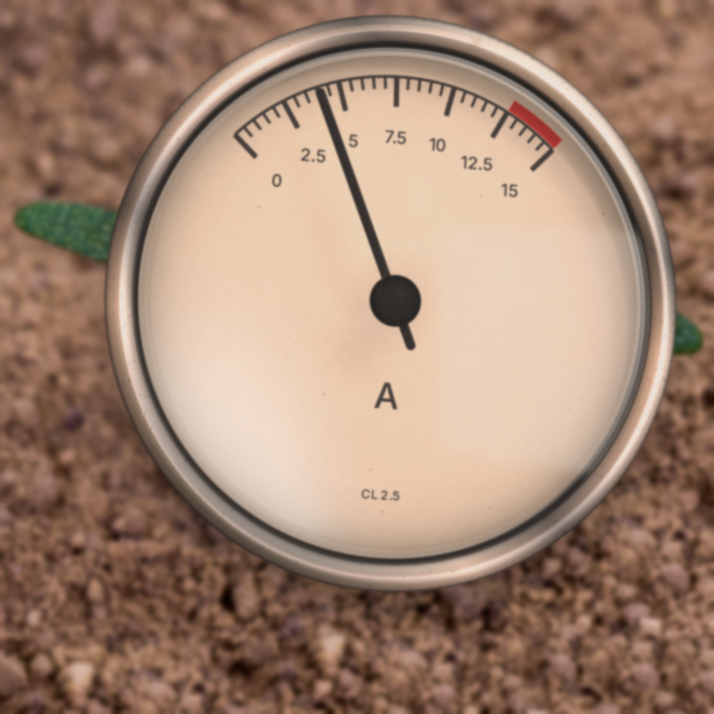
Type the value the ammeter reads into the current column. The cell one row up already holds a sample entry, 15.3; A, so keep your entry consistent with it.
4; A
